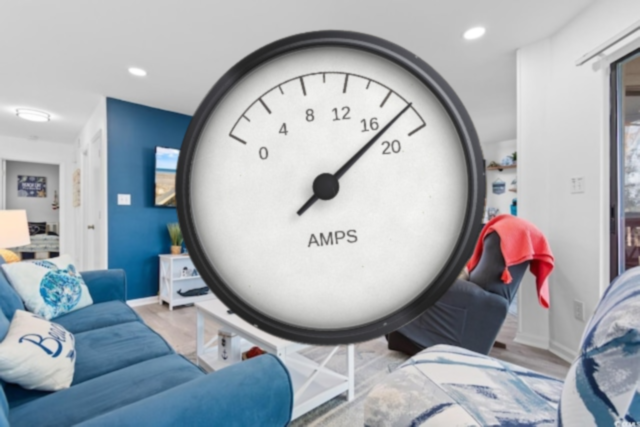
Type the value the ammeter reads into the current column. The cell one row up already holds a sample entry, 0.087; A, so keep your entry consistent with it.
18; A
